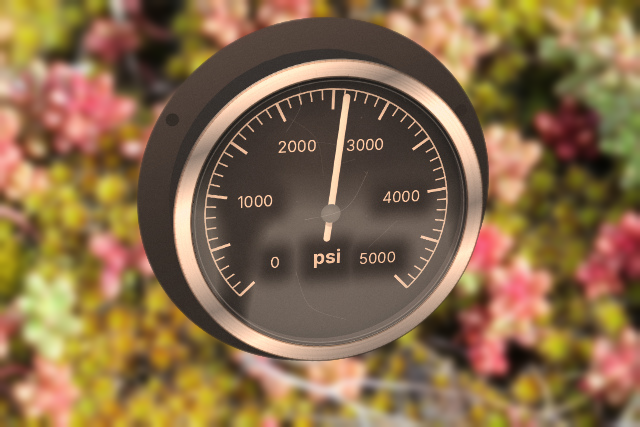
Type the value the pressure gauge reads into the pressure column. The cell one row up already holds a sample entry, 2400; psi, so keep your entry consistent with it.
2600; psi
